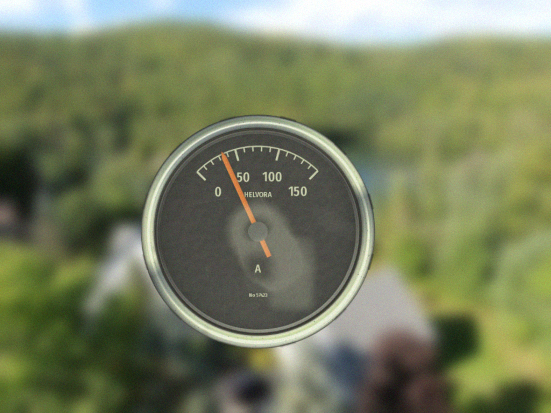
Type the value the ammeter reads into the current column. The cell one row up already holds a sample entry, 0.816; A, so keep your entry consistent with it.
35; A
